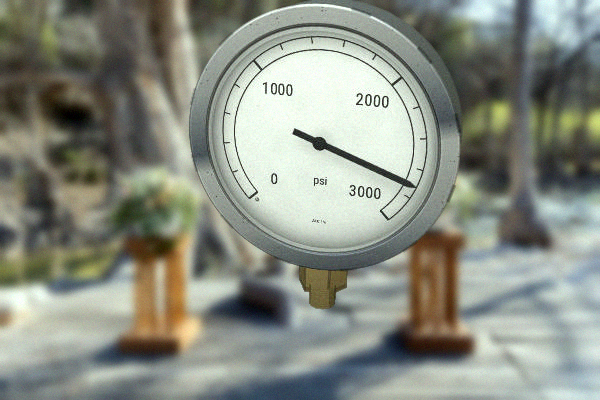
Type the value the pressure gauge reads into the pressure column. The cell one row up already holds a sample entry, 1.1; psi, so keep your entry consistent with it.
2700; psi
